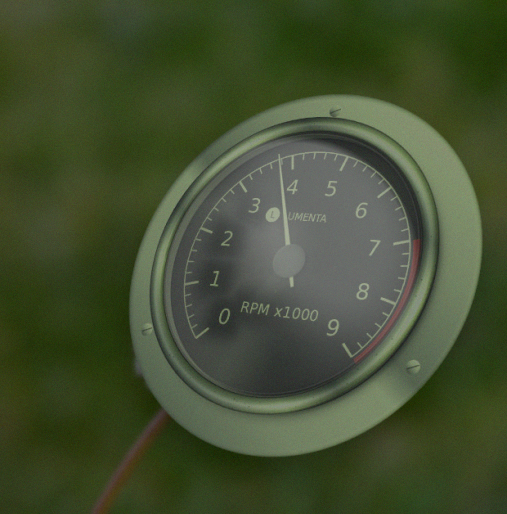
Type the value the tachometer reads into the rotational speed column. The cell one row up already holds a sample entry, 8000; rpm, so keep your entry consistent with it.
3800; rpm
